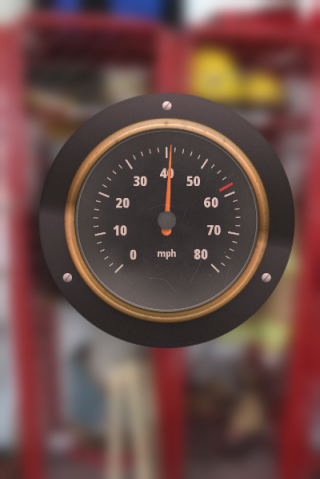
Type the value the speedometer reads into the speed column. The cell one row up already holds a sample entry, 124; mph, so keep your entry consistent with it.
41; mph
